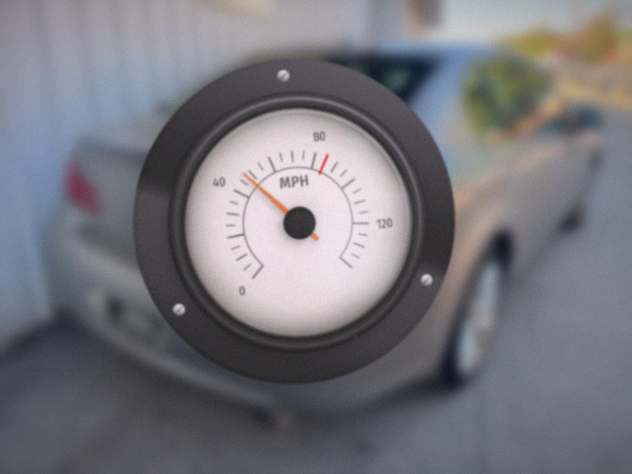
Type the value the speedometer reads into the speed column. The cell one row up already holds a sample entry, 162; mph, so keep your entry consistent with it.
47.5; mph
